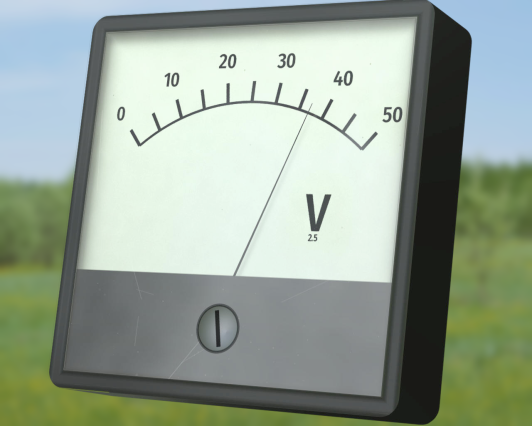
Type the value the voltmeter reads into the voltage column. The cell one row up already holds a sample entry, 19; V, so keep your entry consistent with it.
37.5; V
